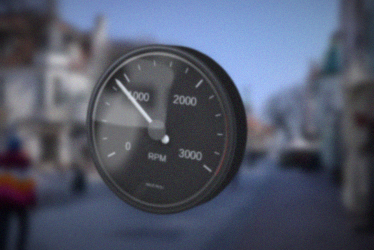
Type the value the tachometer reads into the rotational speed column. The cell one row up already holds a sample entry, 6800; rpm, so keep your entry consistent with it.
900; rpm
